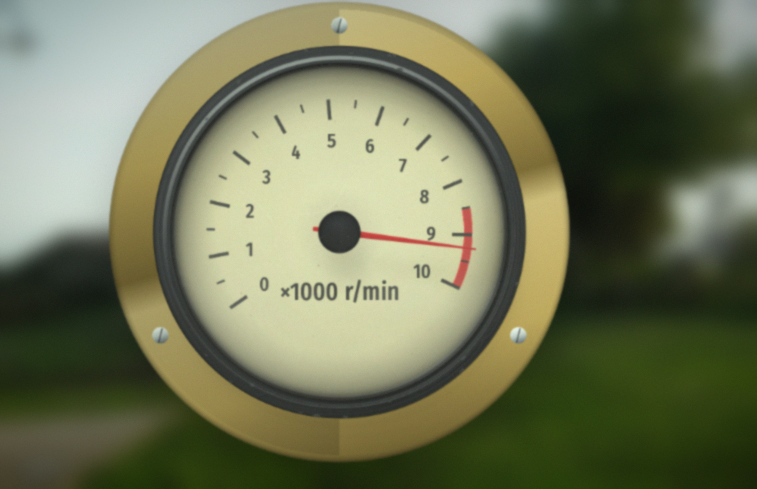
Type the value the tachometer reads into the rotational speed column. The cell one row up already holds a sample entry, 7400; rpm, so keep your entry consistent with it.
9250; rpm
